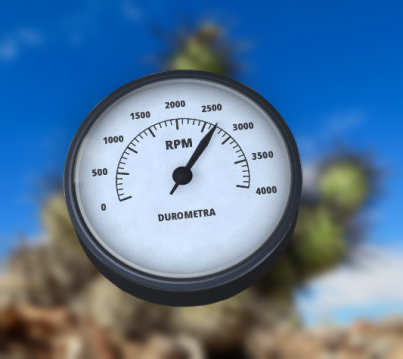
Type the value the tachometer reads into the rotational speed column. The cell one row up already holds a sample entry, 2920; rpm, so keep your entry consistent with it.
2700; rpm
